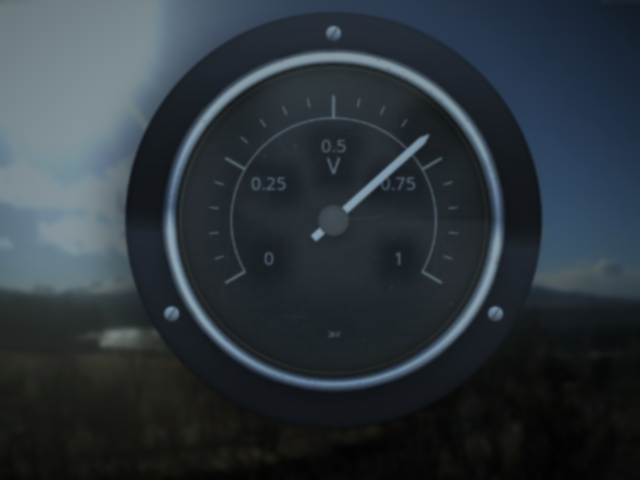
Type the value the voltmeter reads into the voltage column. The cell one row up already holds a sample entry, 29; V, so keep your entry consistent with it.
0.7; V
